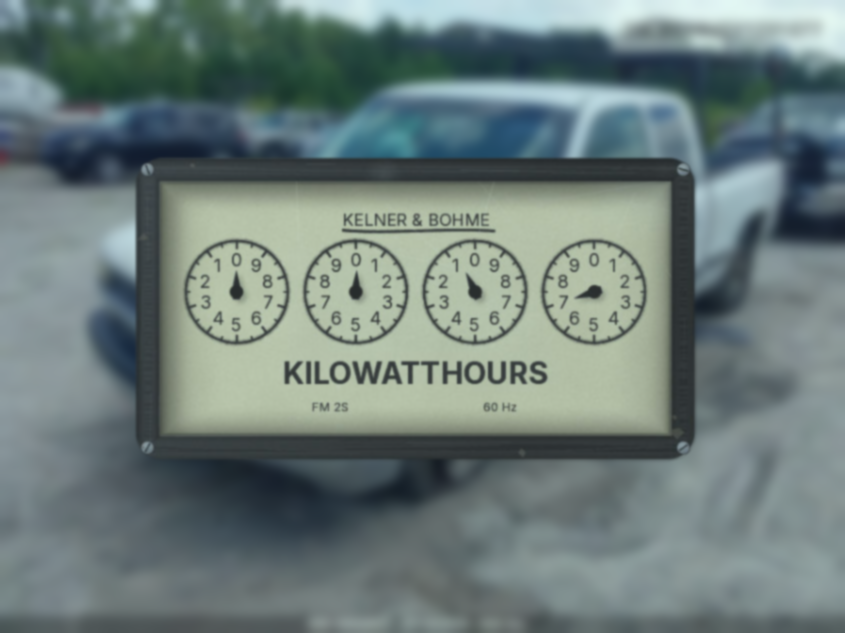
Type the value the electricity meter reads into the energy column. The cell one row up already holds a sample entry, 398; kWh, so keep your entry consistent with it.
7; kWh
